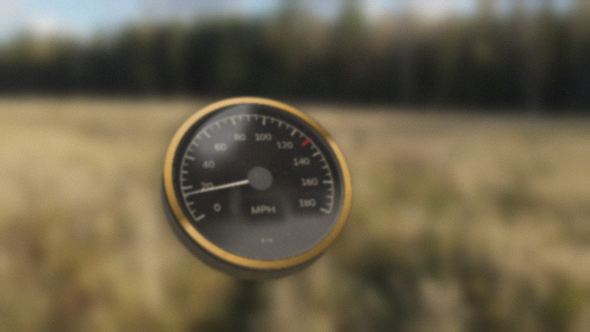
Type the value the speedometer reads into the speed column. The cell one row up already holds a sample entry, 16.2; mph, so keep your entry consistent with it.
15; mph
